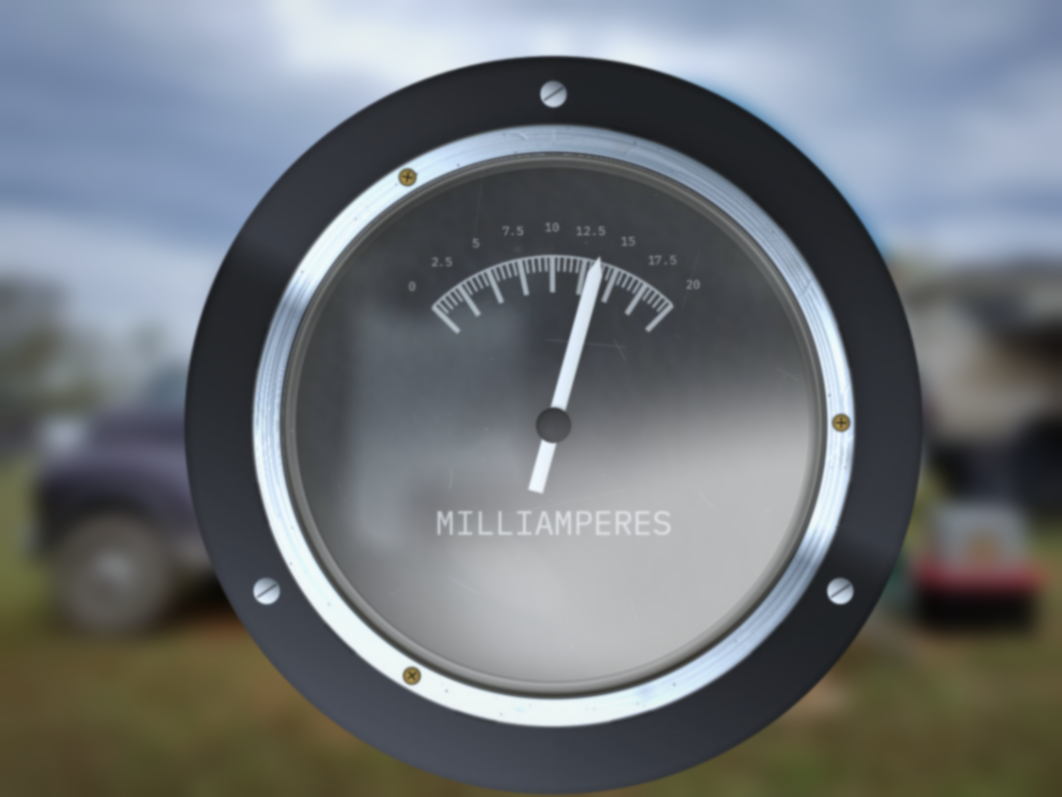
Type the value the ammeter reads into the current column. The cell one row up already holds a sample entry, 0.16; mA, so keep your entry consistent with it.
13.5; mA
